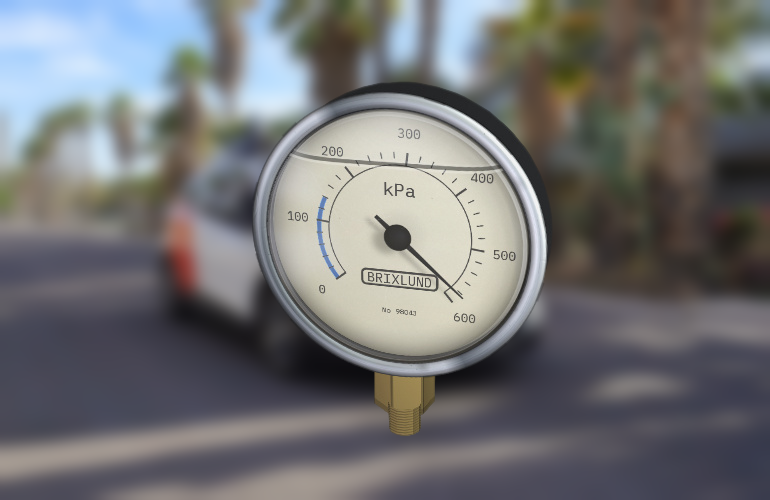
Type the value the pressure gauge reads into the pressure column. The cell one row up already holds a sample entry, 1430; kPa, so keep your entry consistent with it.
580; kPa
